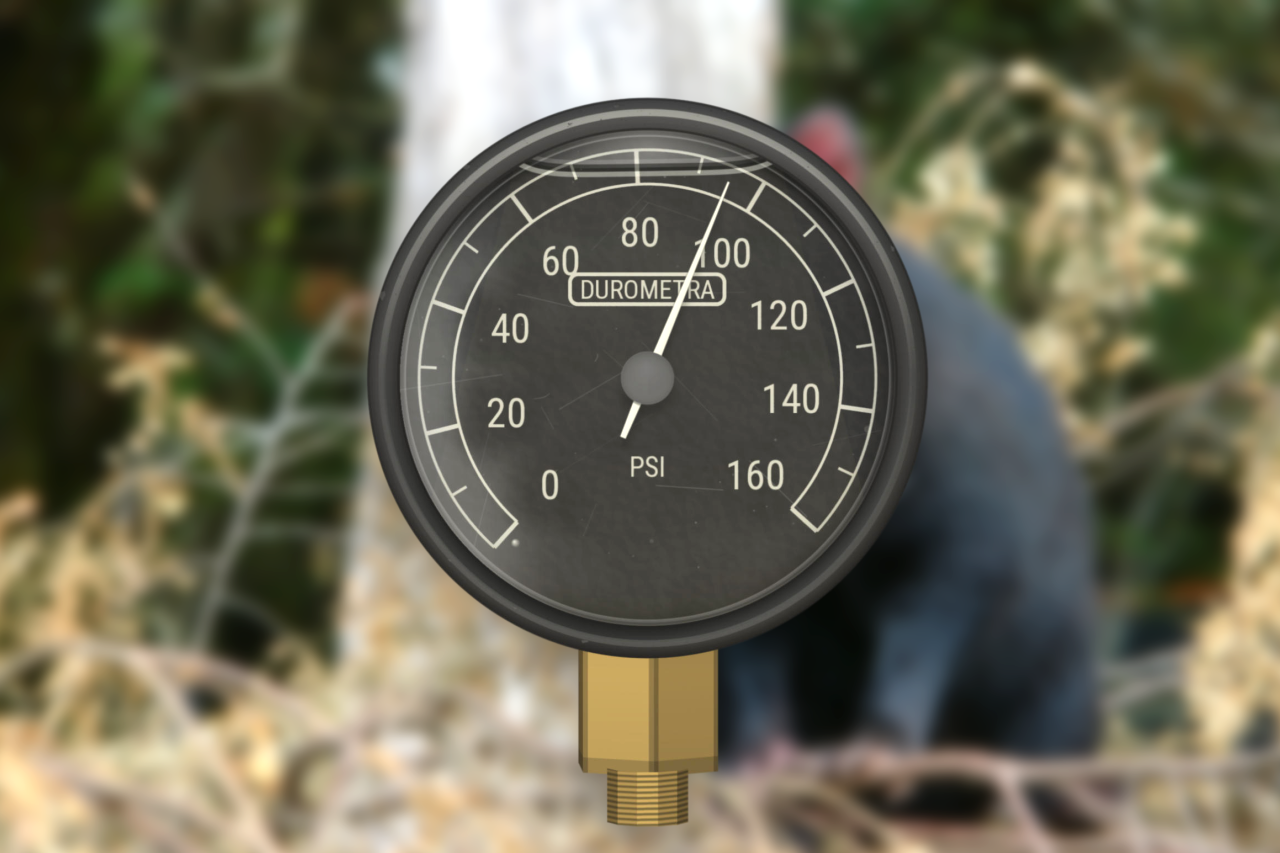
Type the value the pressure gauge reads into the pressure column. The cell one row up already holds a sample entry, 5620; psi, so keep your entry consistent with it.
95; psi
